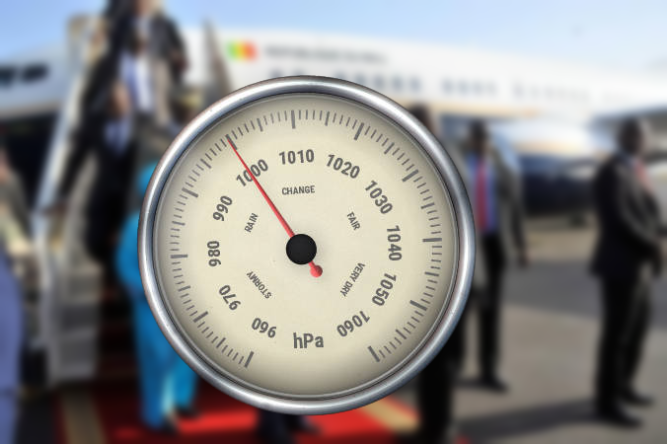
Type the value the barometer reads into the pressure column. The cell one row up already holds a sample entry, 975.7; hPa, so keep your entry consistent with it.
1000; hPa
